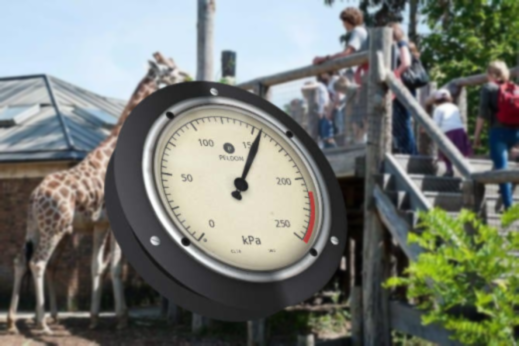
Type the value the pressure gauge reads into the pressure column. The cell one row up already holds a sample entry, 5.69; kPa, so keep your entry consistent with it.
155; kPa
